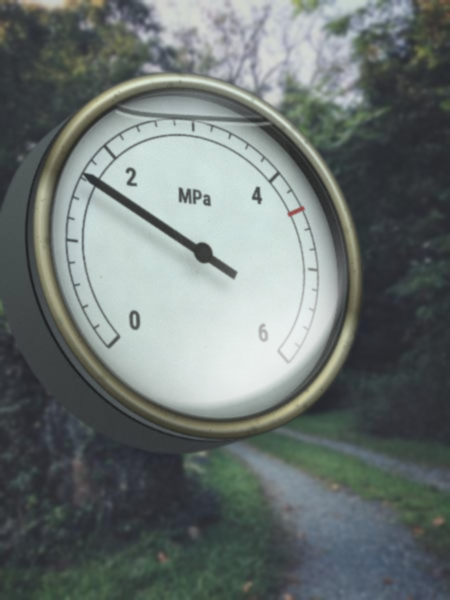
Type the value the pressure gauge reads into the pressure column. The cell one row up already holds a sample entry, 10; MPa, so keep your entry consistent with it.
1.6; MPa
